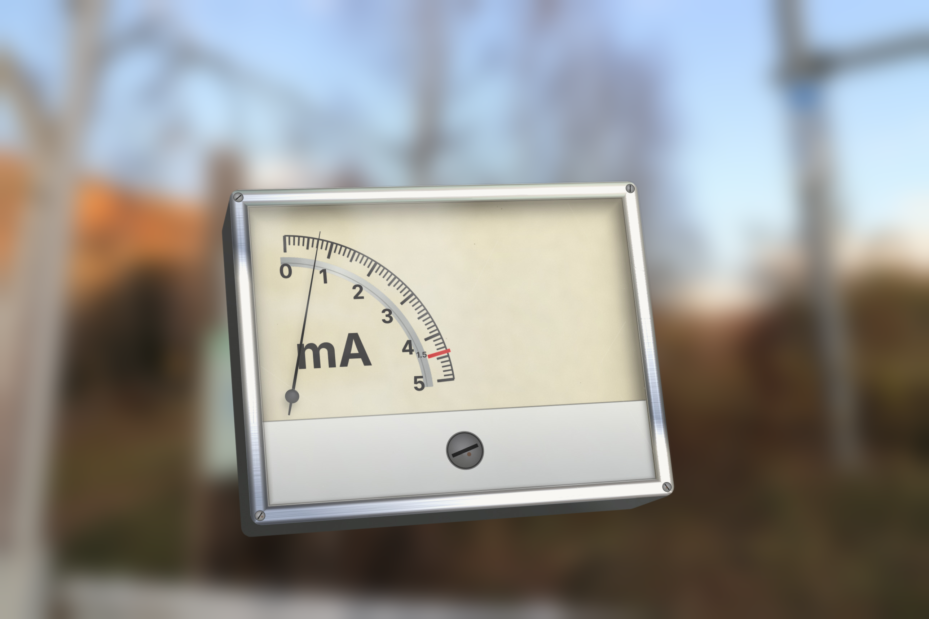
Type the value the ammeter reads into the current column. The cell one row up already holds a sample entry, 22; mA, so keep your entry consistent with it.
0.7; mA
